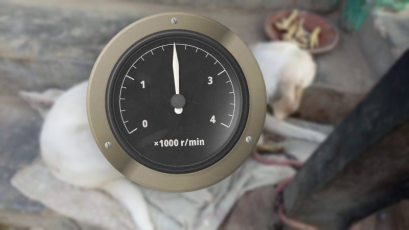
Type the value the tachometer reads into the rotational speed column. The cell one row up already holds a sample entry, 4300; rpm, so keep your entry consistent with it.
2000; rpm
